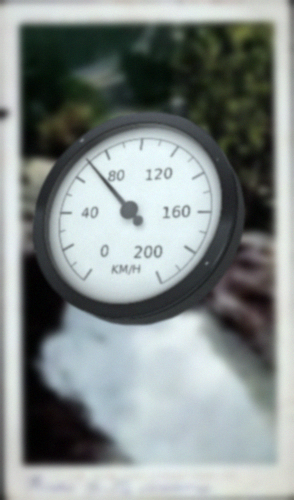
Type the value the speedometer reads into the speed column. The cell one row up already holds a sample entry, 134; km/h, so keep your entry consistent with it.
70; km/h
